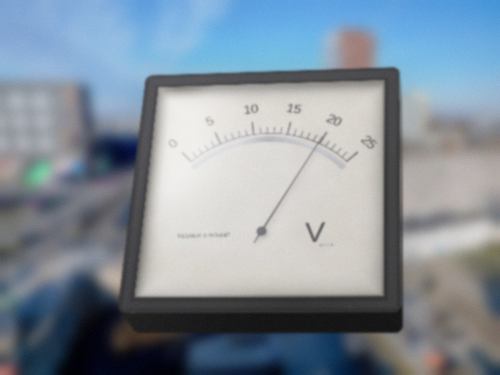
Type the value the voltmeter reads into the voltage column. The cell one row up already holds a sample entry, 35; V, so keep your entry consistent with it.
20; V
